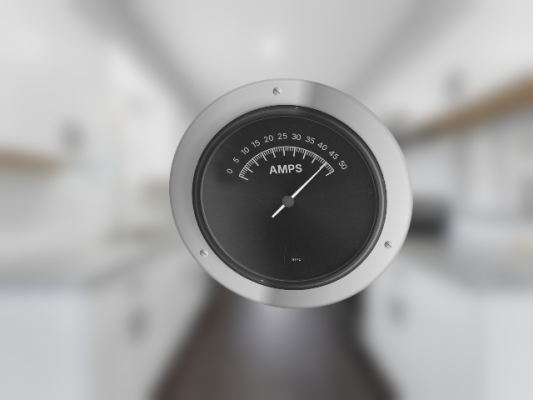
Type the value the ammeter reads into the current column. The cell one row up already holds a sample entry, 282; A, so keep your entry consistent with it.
45; A
